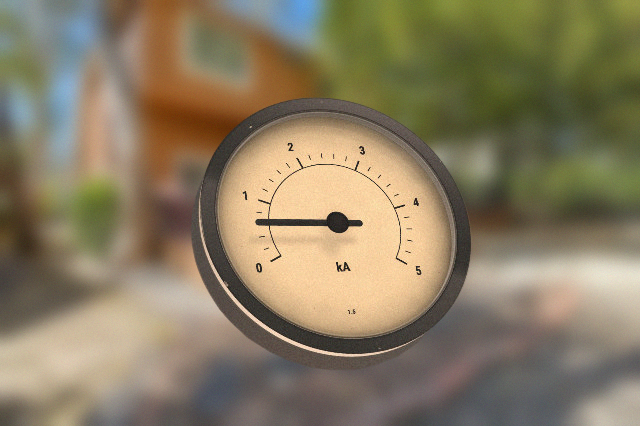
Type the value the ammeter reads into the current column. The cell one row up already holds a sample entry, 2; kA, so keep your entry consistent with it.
0.6; kA
